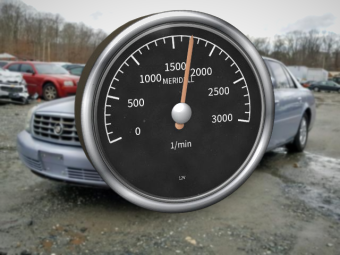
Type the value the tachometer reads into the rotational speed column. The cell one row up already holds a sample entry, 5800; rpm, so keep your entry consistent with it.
1700; rpm
